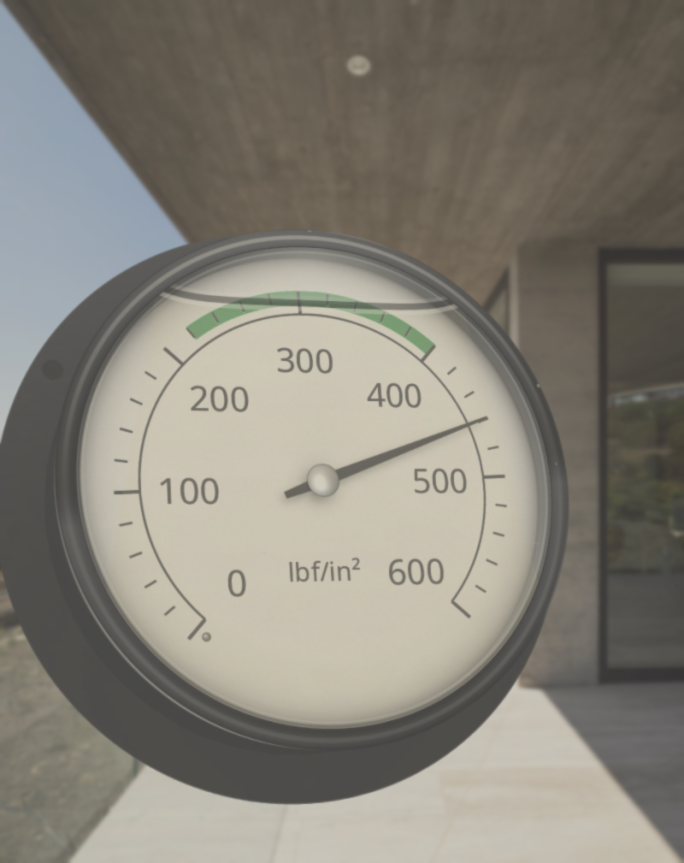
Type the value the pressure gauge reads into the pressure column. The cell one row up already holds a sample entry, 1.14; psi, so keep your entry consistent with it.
460; psi
